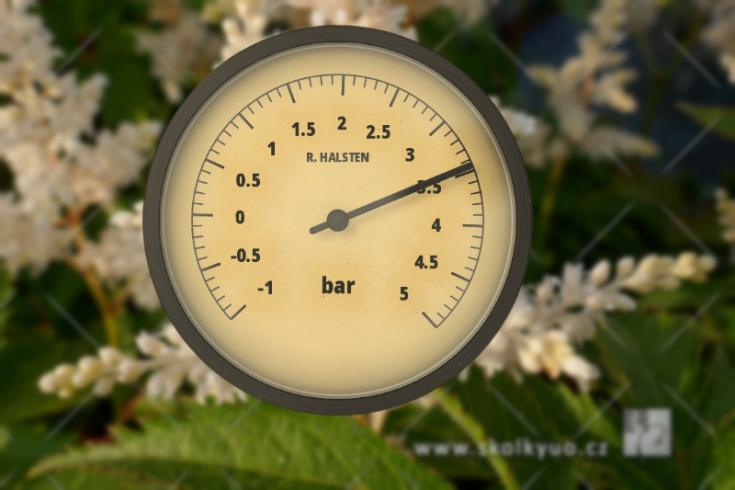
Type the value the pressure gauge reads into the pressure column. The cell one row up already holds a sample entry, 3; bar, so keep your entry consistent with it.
3.45; bar
